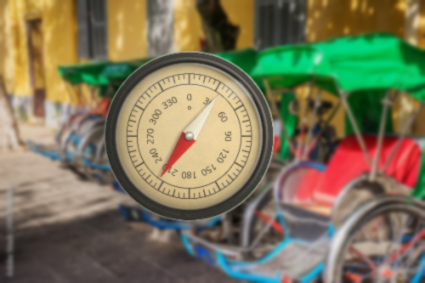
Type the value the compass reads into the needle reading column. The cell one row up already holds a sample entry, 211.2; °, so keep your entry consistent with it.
215; °
